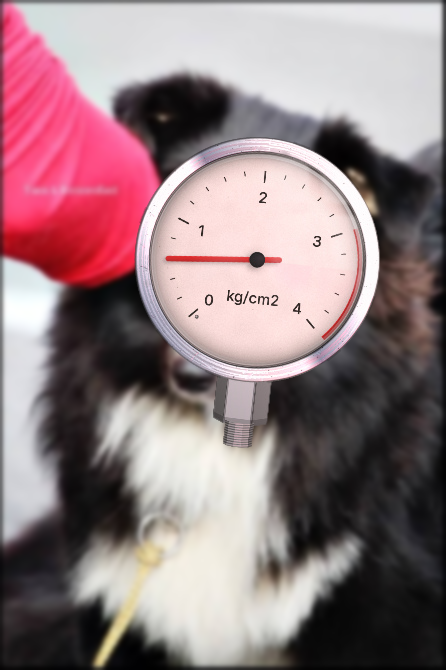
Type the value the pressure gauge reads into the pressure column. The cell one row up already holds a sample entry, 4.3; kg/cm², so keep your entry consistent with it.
0.6; kg/cm²
